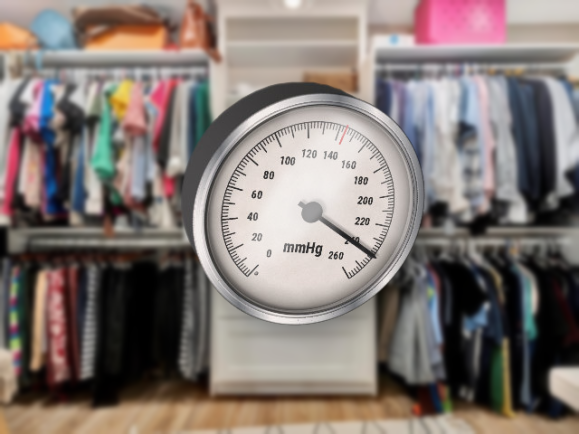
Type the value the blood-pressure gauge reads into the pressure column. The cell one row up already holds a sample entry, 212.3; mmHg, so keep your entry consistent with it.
240; mmHg
